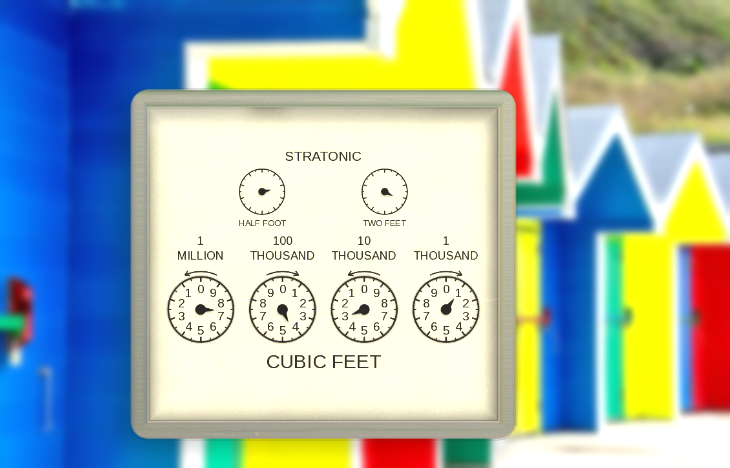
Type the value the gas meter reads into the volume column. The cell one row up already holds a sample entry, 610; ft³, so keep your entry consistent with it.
743100; ft³
